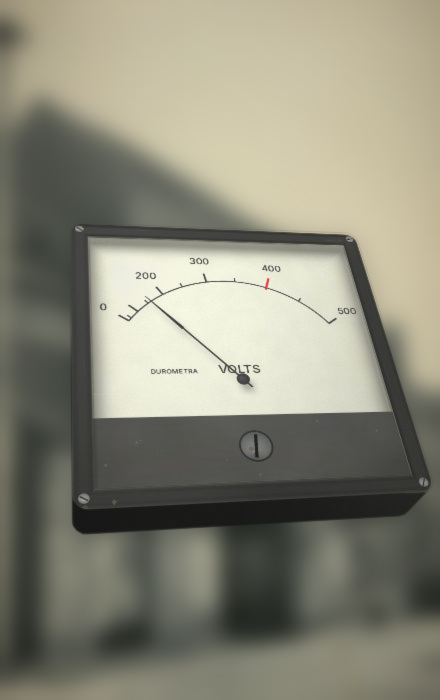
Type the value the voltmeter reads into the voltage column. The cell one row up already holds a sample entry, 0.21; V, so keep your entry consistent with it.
150; V
